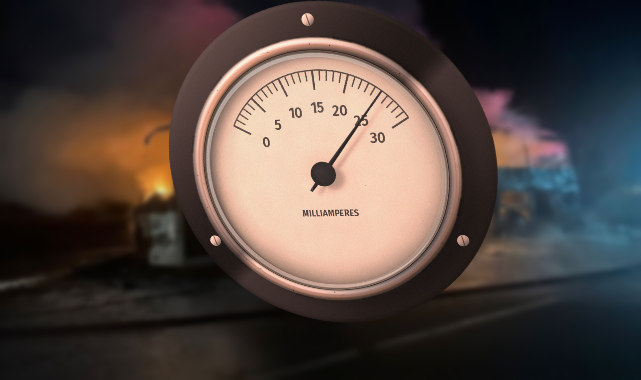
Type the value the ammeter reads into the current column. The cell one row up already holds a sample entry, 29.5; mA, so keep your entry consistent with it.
25; mA
